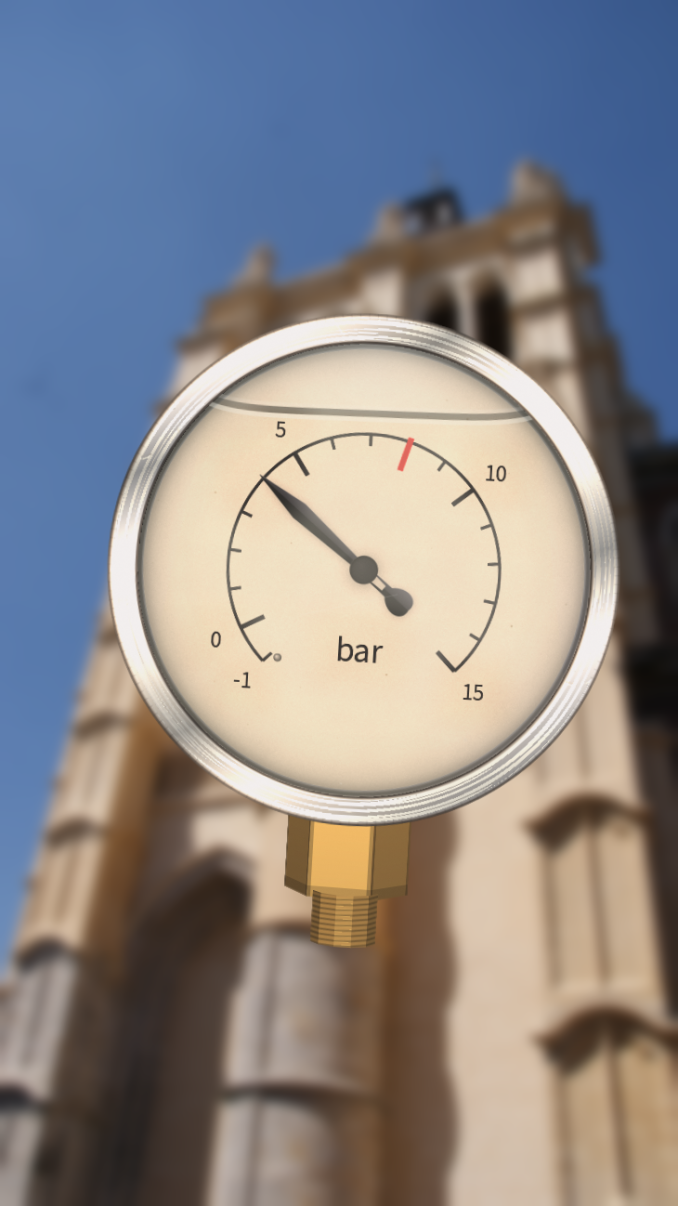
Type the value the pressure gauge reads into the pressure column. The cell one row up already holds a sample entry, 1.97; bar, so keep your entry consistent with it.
4; bar
